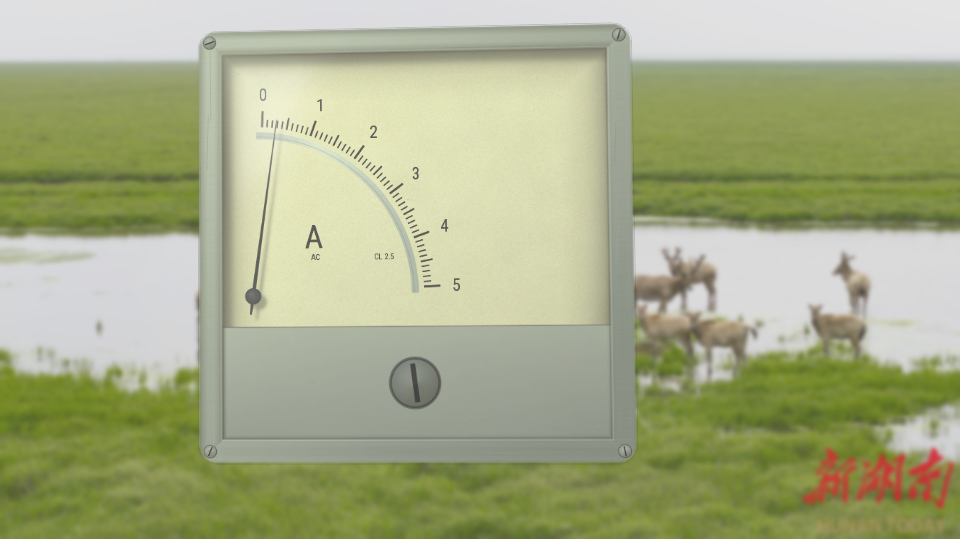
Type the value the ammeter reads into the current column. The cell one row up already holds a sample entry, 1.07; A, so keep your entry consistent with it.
0.3; A
